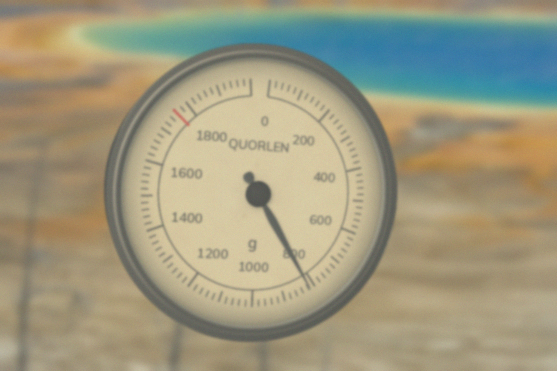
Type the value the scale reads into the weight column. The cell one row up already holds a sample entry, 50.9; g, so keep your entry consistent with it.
820; g
